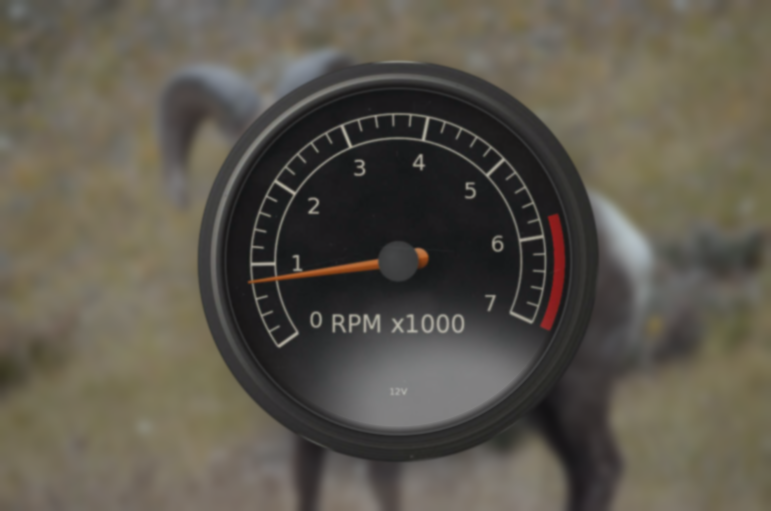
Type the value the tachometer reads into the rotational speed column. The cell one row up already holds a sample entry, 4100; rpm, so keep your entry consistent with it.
800; rpm
